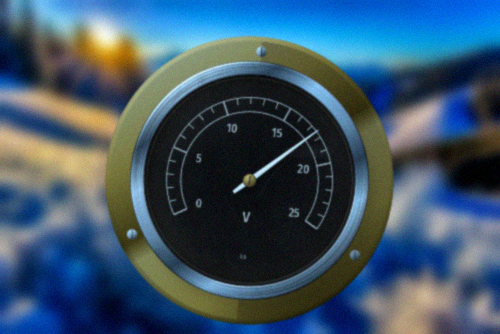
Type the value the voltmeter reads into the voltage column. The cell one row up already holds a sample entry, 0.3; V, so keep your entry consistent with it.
17.5; V
